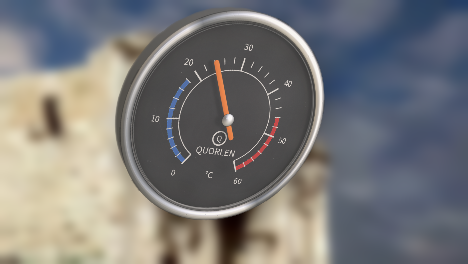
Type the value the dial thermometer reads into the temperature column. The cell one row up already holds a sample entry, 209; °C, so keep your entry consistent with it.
24; °C
